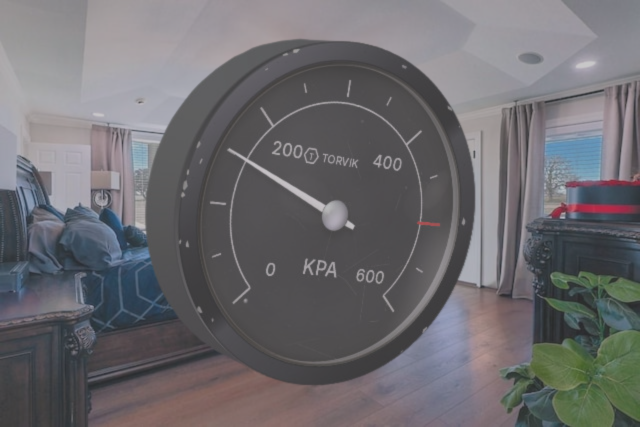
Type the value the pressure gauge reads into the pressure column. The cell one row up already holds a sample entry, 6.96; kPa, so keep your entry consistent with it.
150; kPa
